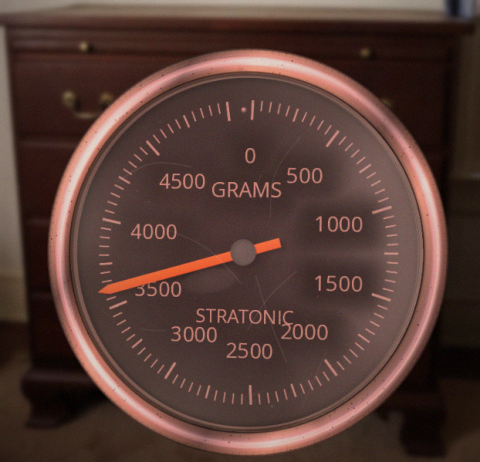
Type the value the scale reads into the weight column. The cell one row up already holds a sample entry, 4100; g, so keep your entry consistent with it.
3600; g
